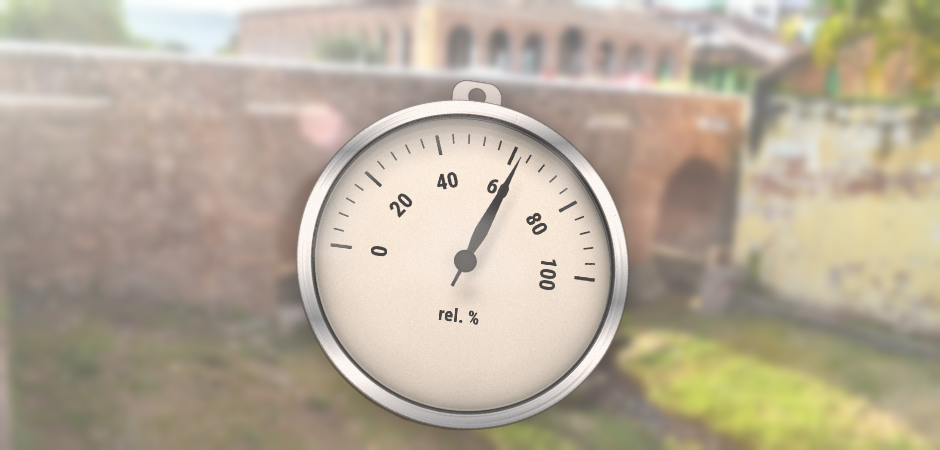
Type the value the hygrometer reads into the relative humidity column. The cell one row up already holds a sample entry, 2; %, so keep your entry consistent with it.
62; %
